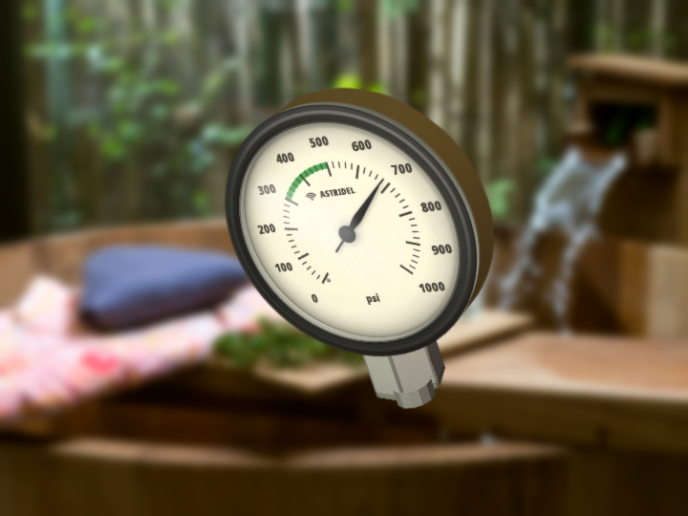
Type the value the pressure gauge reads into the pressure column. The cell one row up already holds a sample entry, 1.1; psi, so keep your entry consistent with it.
680; psi
